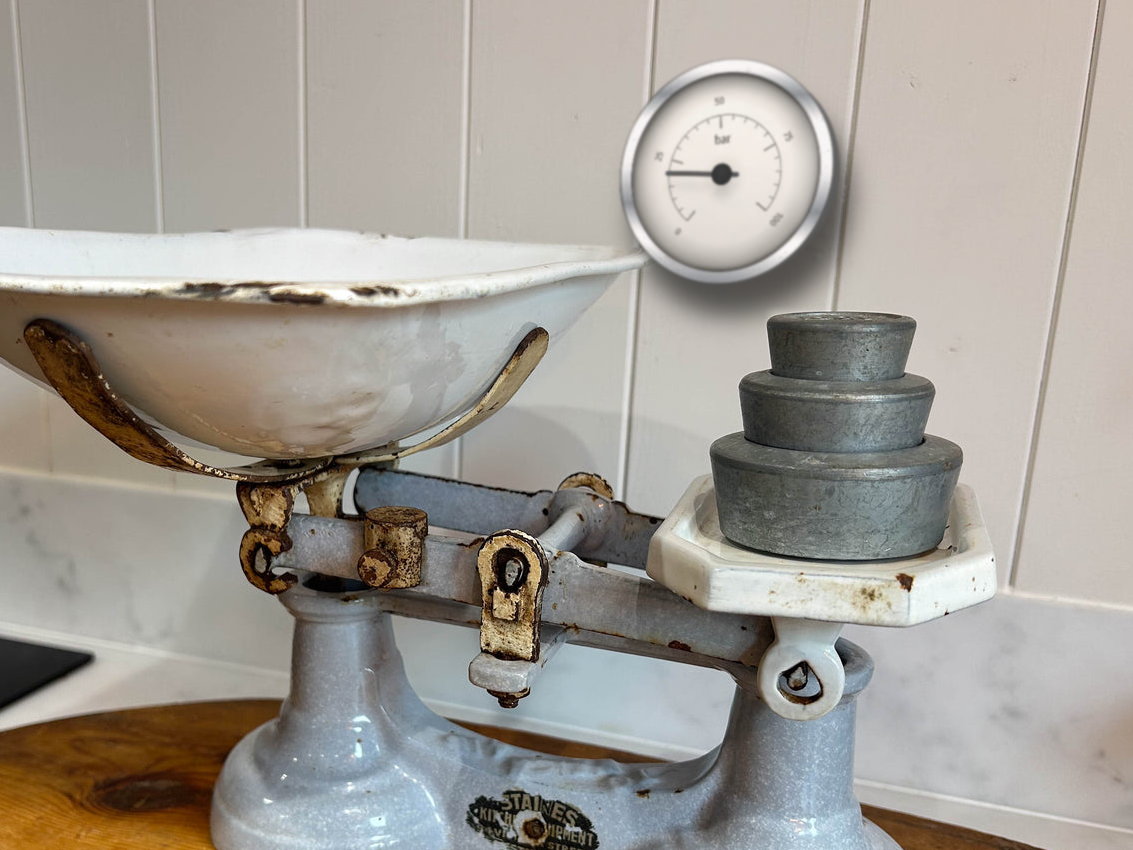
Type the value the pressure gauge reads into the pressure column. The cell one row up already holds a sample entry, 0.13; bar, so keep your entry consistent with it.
20; bar
